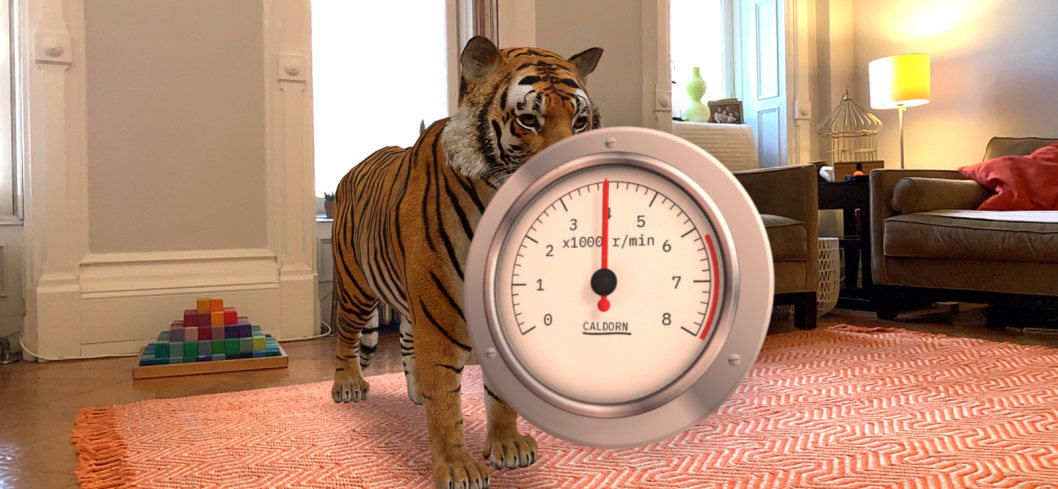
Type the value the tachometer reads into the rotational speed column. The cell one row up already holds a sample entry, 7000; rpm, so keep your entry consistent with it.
4000; rpm
